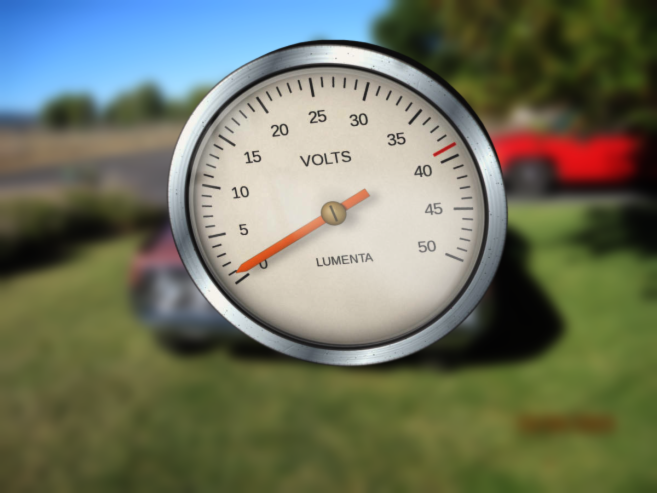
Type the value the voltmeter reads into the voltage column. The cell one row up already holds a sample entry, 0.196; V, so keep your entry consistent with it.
1; V
